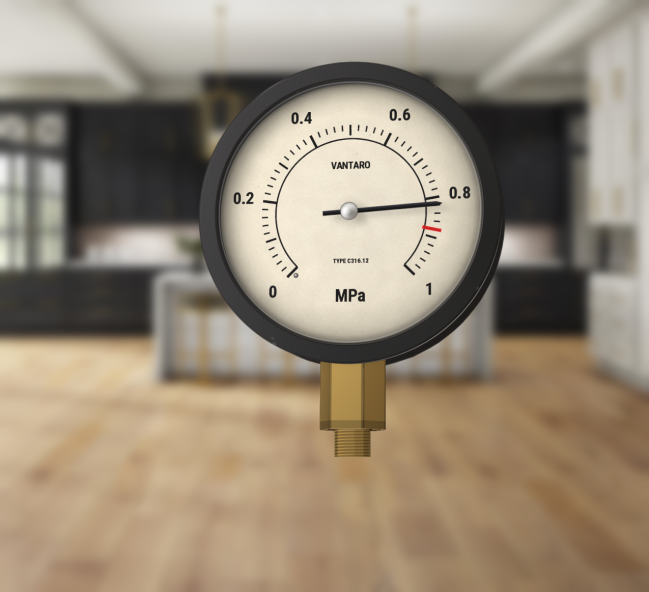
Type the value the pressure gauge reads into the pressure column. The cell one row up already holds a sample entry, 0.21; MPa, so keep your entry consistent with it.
0.82; MPa
